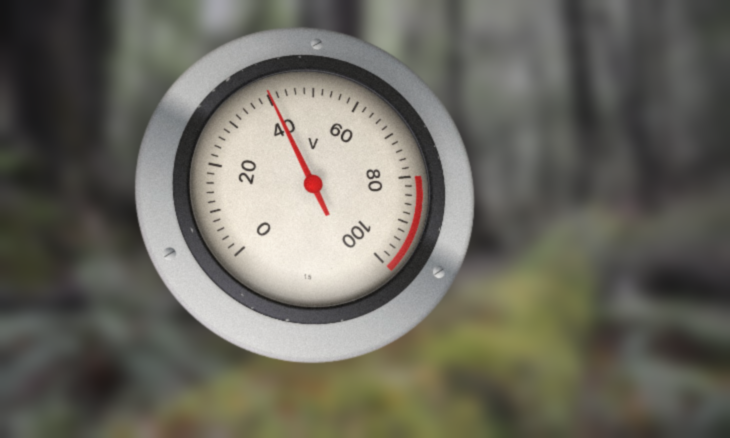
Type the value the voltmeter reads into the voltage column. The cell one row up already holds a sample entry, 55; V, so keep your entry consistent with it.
40; V
